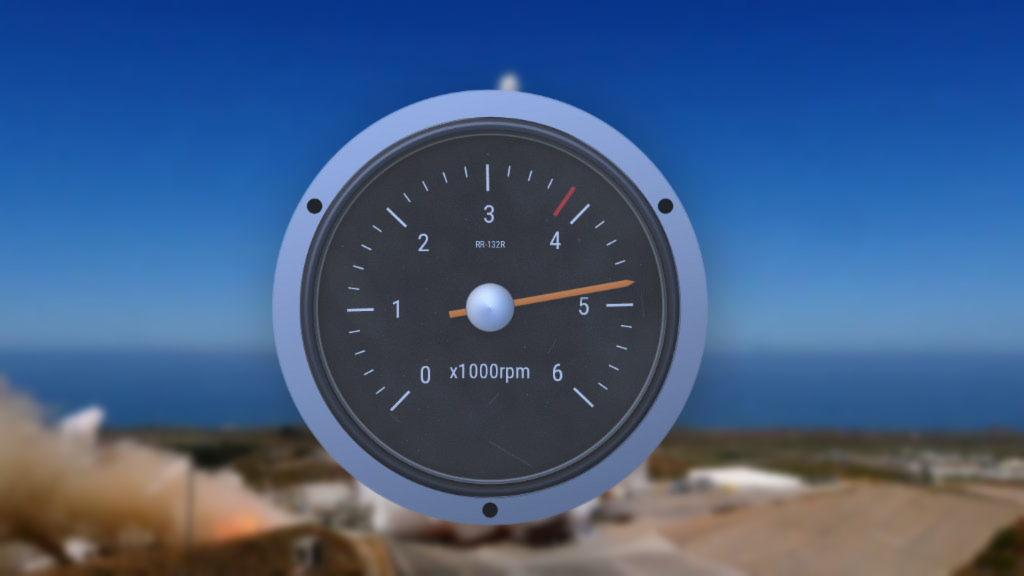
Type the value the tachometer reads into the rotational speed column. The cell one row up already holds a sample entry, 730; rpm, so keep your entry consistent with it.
4800; rpm
